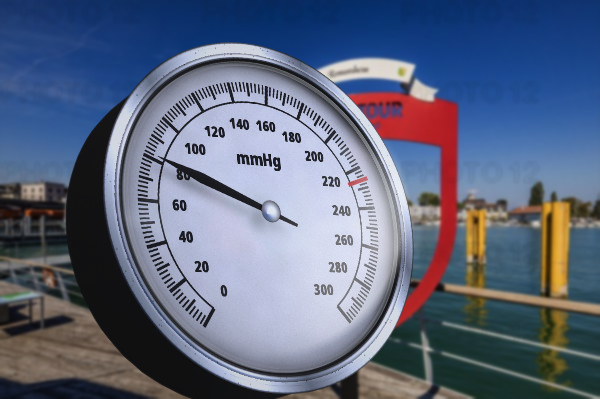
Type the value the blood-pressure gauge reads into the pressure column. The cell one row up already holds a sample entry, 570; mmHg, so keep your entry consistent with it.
80; mmHg
